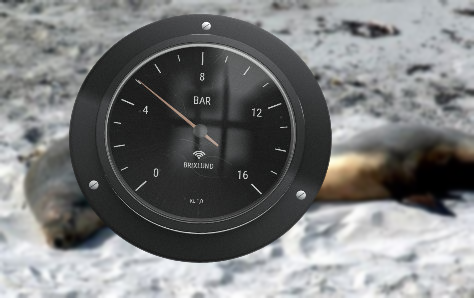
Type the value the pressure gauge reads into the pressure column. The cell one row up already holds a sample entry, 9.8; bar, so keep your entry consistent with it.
5; bar
